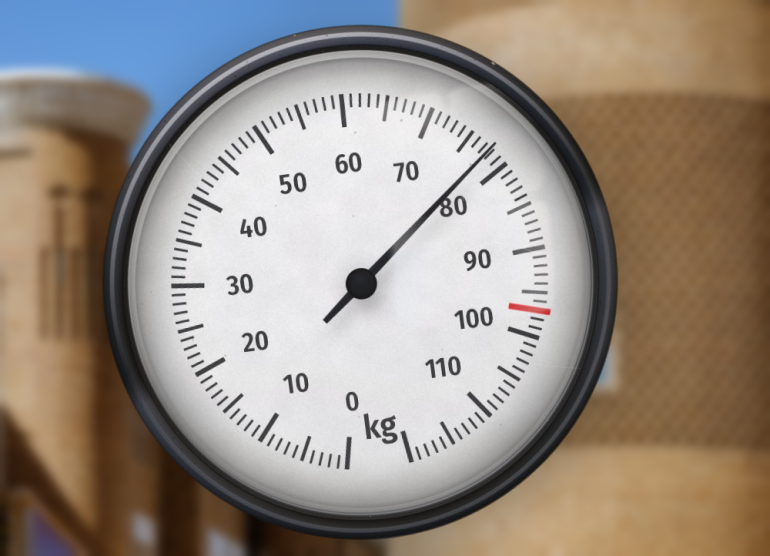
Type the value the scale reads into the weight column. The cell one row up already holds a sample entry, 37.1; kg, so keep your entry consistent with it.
77.5; kg
